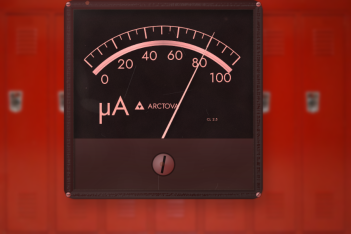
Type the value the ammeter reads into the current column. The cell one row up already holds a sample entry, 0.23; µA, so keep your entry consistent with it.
80; µA
